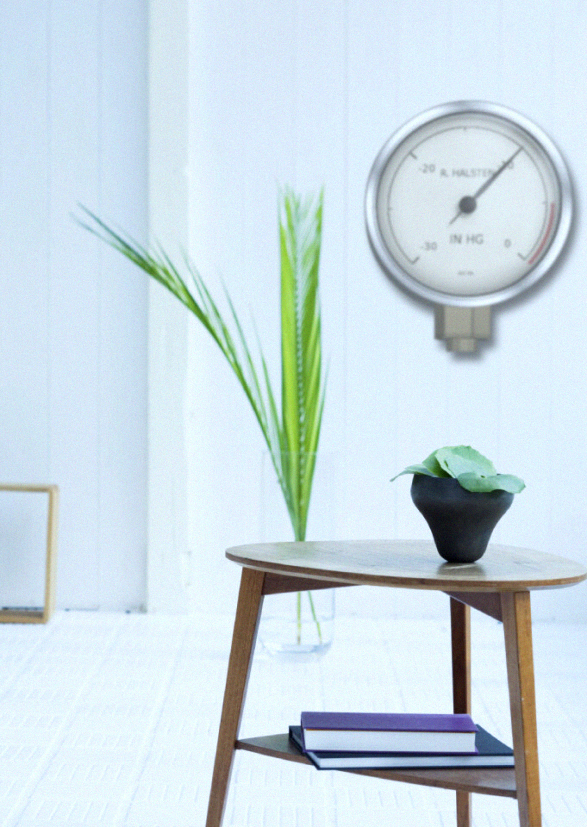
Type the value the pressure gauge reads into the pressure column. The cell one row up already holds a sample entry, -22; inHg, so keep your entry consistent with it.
-10; inHg
